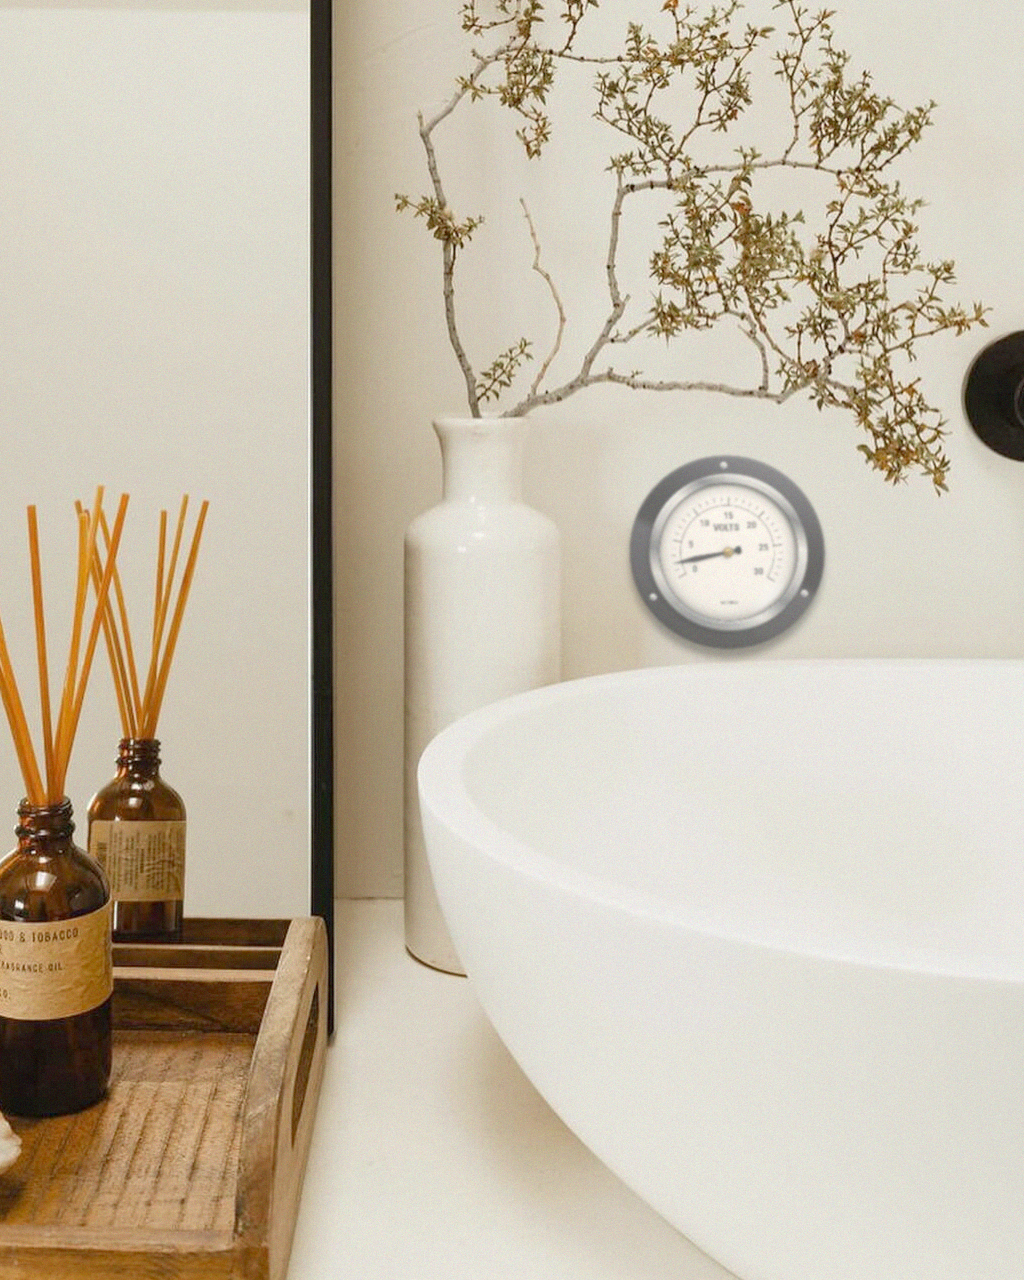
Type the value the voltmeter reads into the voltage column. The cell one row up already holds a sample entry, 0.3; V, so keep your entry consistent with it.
2; V
